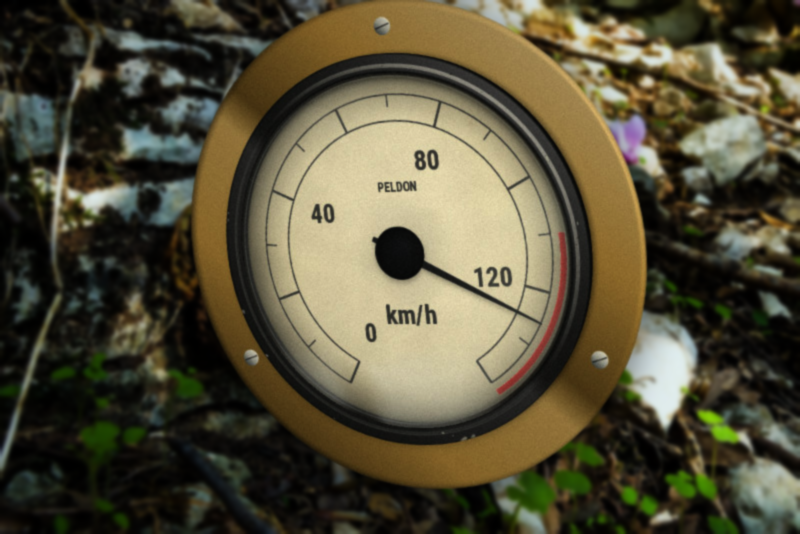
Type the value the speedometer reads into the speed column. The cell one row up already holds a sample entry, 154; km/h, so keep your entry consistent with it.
125; km/h
